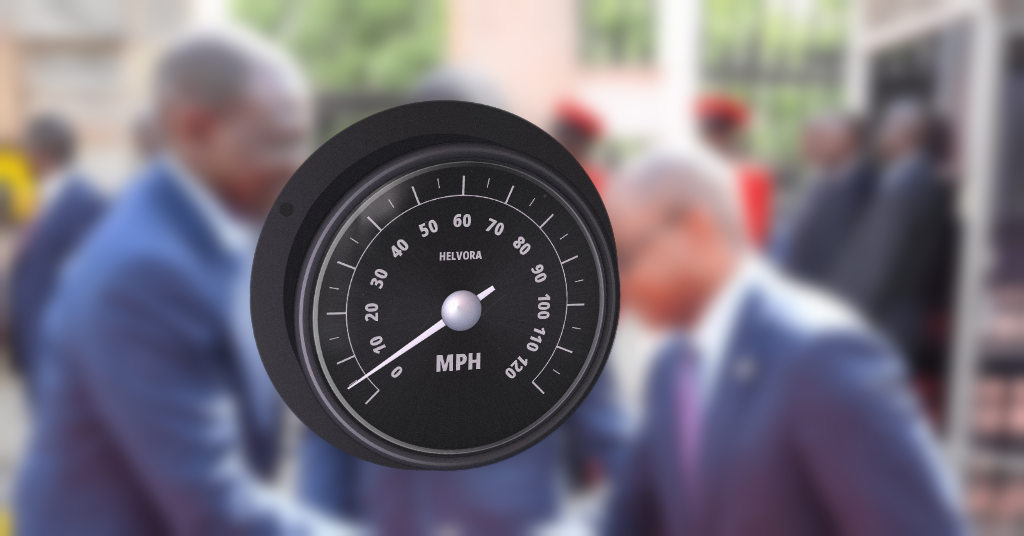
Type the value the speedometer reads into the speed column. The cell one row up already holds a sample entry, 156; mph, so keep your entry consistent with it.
5; mph
